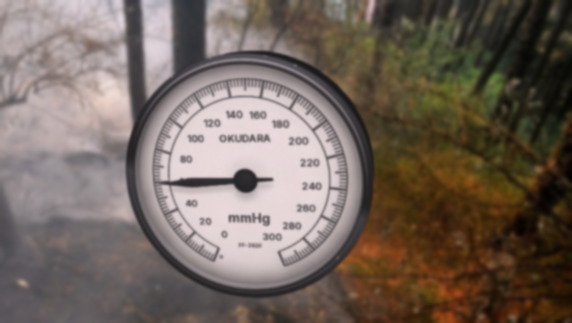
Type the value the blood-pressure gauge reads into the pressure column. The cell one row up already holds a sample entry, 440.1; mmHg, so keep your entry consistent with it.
60; mmHg
